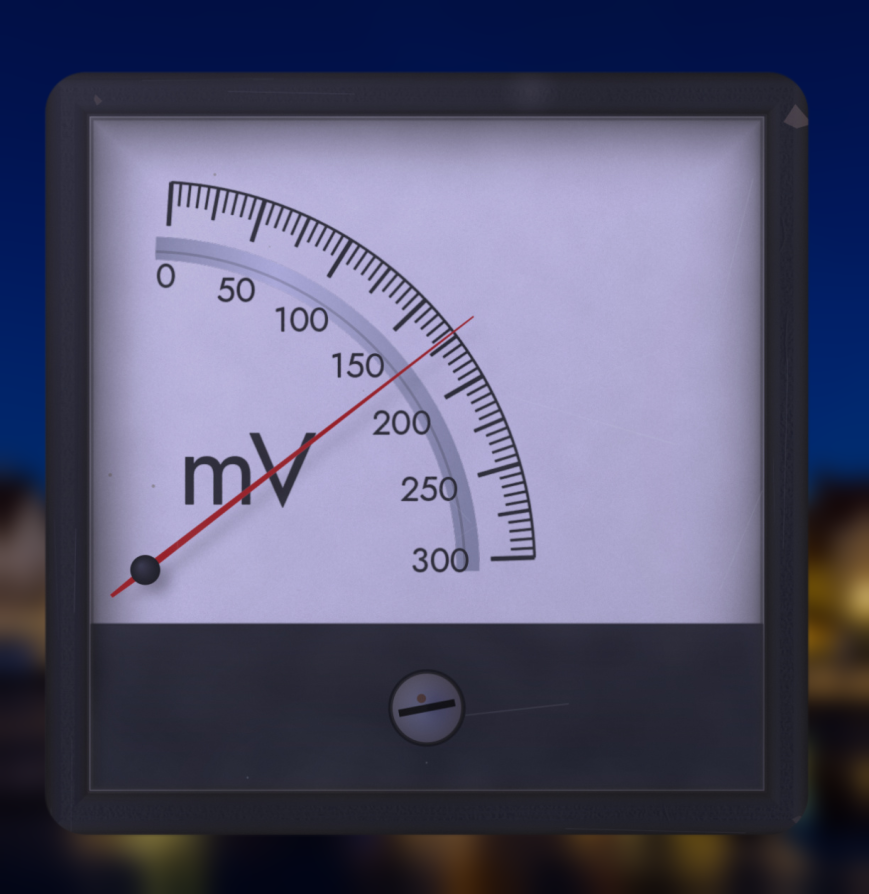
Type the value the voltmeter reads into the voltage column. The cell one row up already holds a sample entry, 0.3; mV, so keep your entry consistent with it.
172.5; mV
